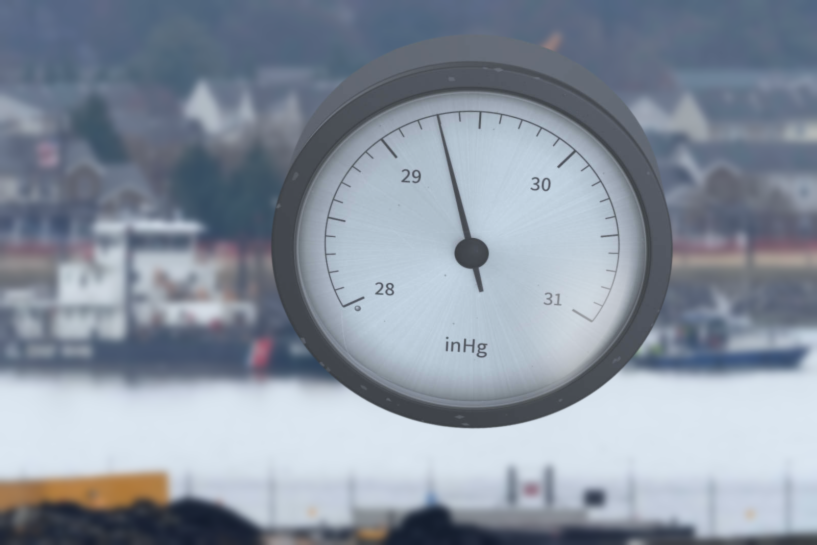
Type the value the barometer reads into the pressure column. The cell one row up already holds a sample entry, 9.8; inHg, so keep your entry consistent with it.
29.3; inHg
